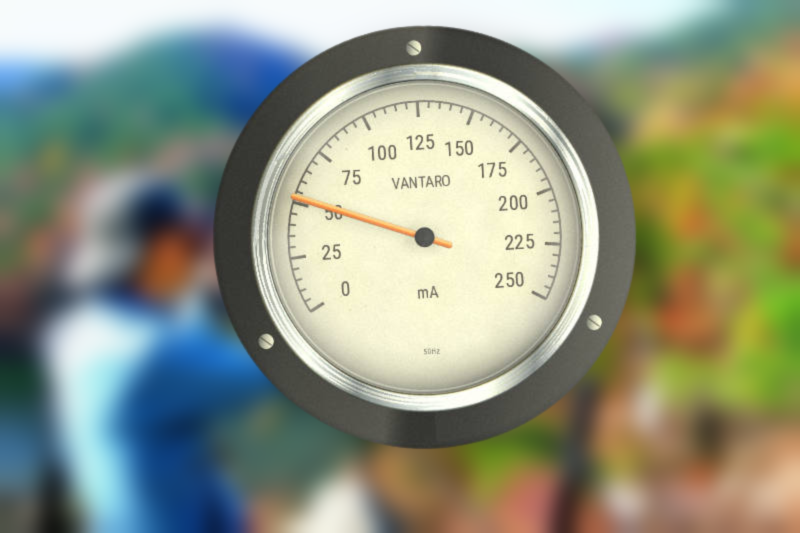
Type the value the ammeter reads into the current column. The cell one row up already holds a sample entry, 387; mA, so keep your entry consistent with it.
52.5; mA
